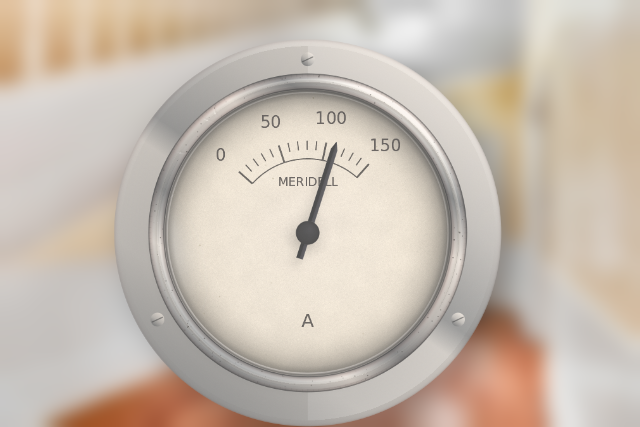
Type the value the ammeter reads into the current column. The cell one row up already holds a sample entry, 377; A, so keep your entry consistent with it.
110; A
